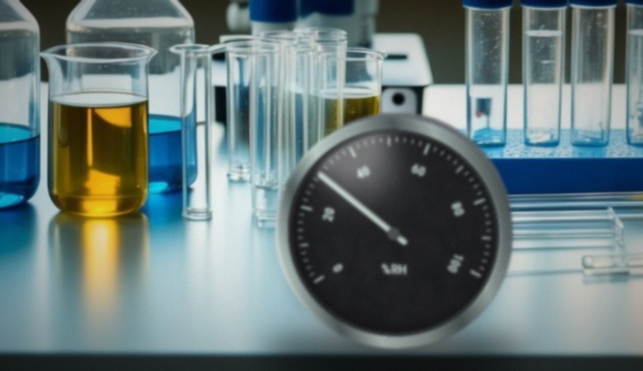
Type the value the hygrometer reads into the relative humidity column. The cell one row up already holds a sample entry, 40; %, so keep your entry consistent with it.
30; %
